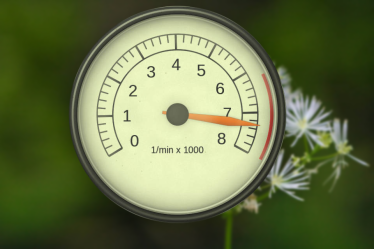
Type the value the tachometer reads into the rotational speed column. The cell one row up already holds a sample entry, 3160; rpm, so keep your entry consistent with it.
7300; rpm
